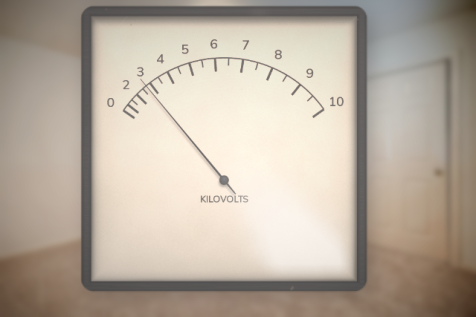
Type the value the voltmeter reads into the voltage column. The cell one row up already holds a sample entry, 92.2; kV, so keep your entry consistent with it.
2.75; kV
